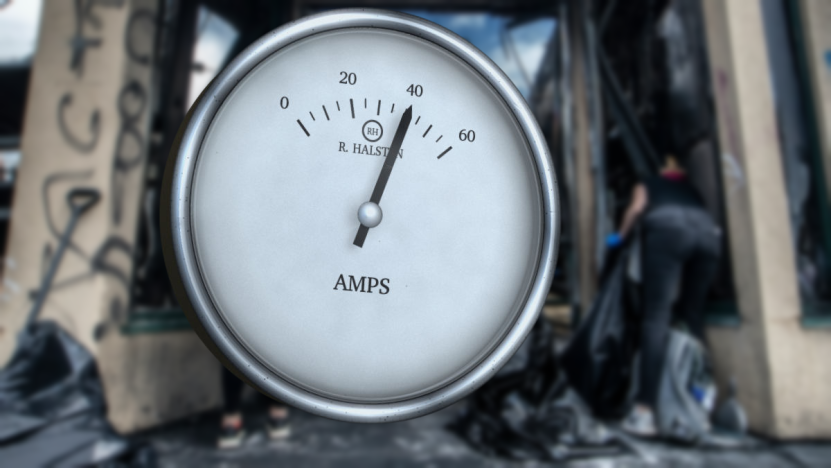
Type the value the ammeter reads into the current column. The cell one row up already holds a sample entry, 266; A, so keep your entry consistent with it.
40; A
